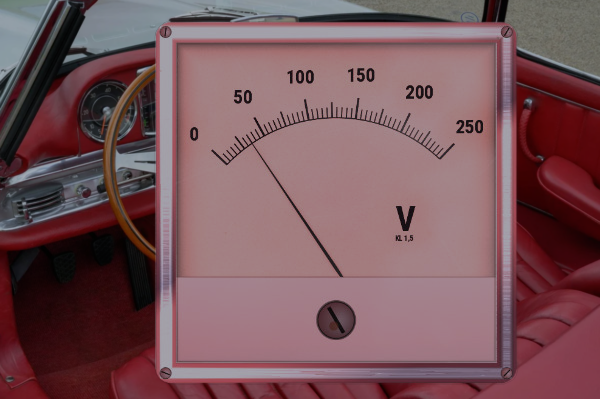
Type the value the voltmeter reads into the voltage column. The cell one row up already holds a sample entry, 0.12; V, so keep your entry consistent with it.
35; V
